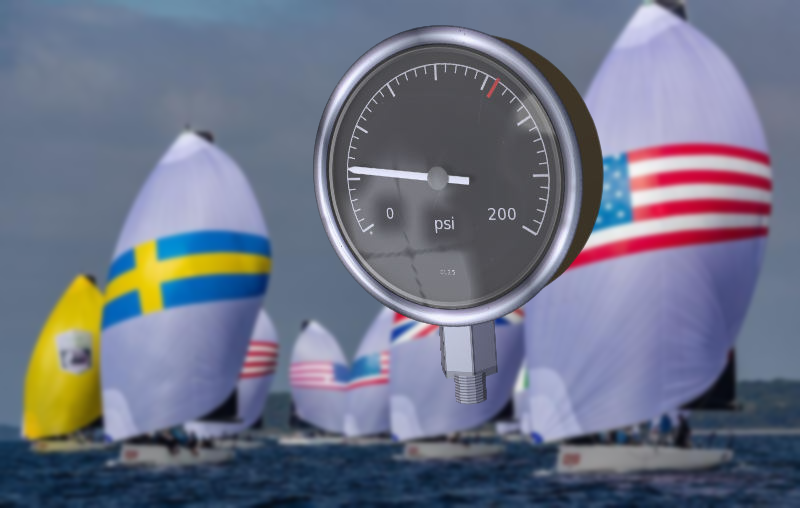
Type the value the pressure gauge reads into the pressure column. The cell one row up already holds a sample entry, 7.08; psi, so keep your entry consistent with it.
30; psi
